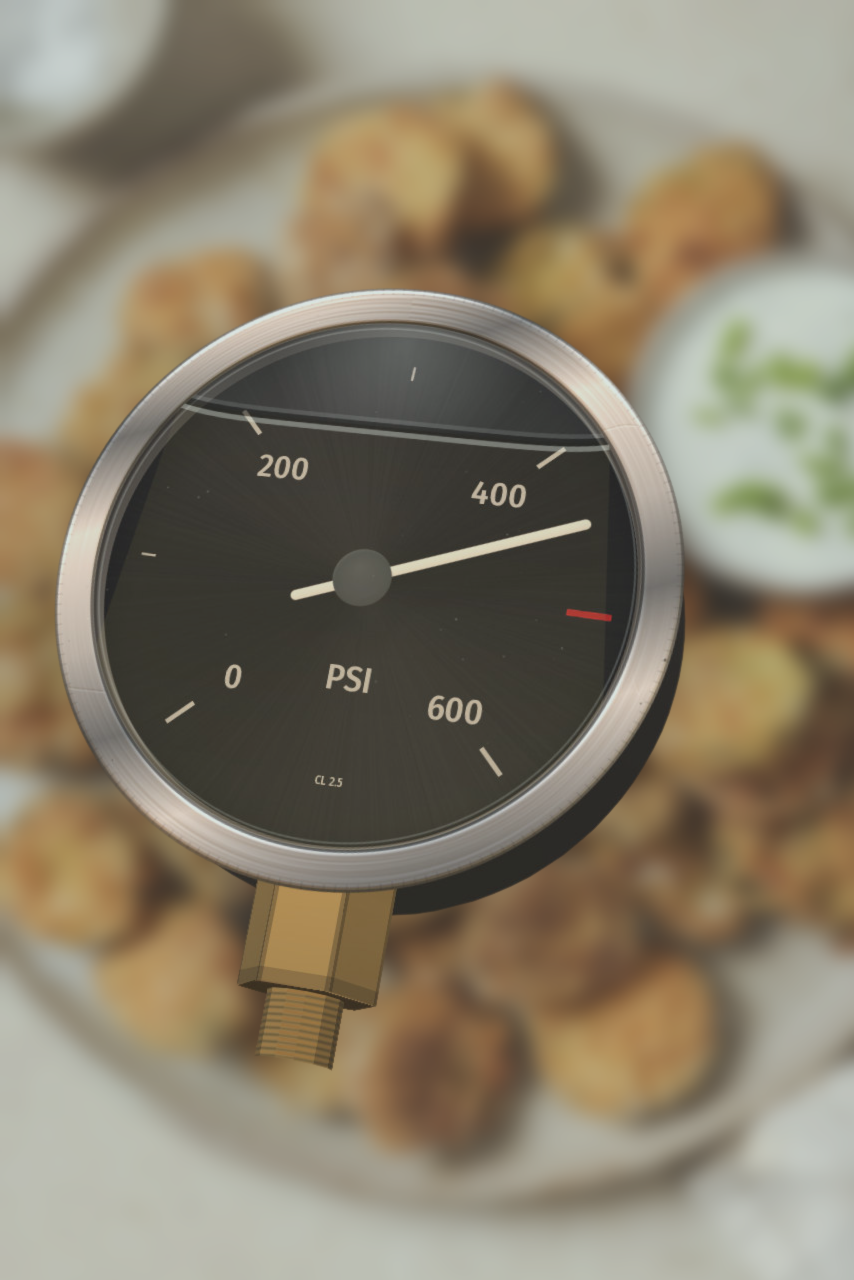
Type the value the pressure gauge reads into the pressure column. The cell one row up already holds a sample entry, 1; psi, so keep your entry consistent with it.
450; psi
